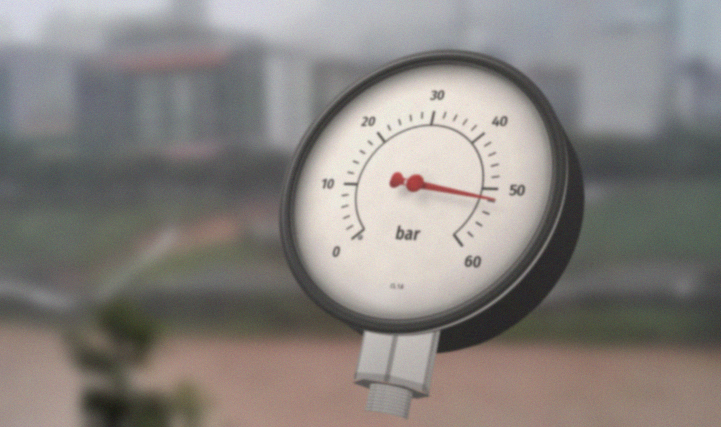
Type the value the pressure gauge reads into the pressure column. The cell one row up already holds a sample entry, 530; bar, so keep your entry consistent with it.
52; bar
